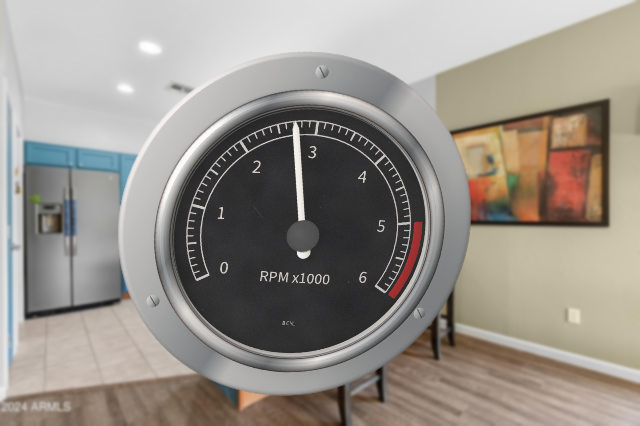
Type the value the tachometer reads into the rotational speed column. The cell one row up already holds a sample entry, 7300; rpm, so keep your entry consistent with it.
2700; rpm
